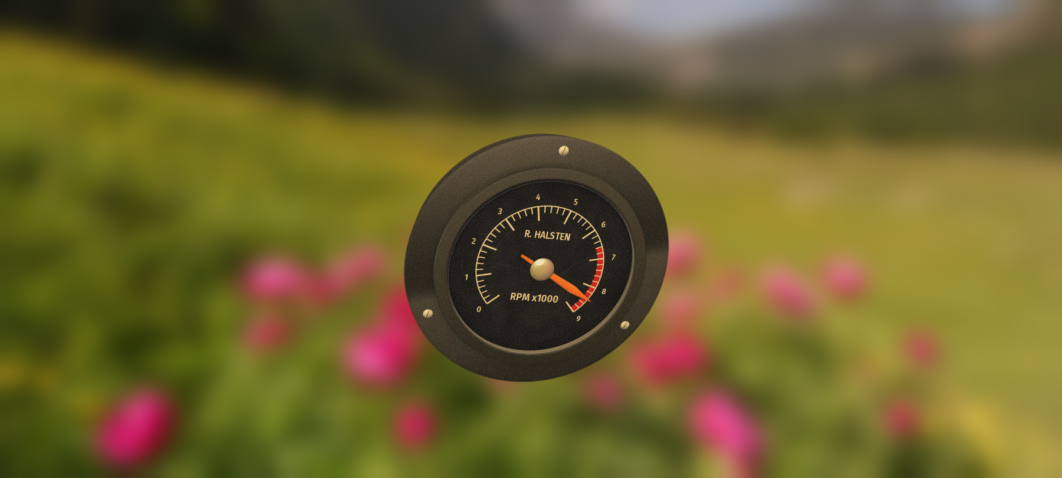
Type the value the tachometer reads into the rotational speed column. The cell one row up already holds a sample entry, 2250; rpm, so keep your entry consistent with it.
8400; rpm
